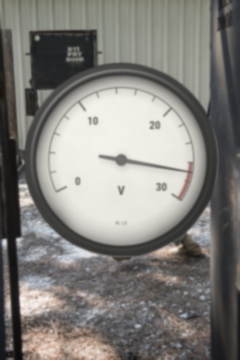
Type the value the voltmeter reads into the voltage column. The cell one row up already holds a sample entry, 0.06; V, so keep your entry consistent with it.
27; V
